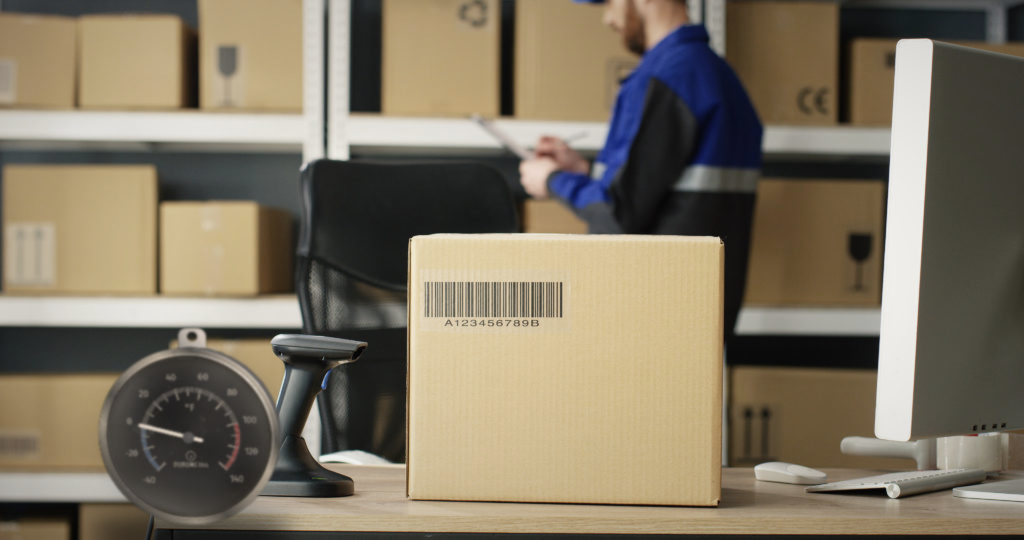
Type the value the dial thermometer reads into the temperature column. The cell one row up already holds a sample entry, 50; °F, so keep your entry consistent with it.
0; °F
